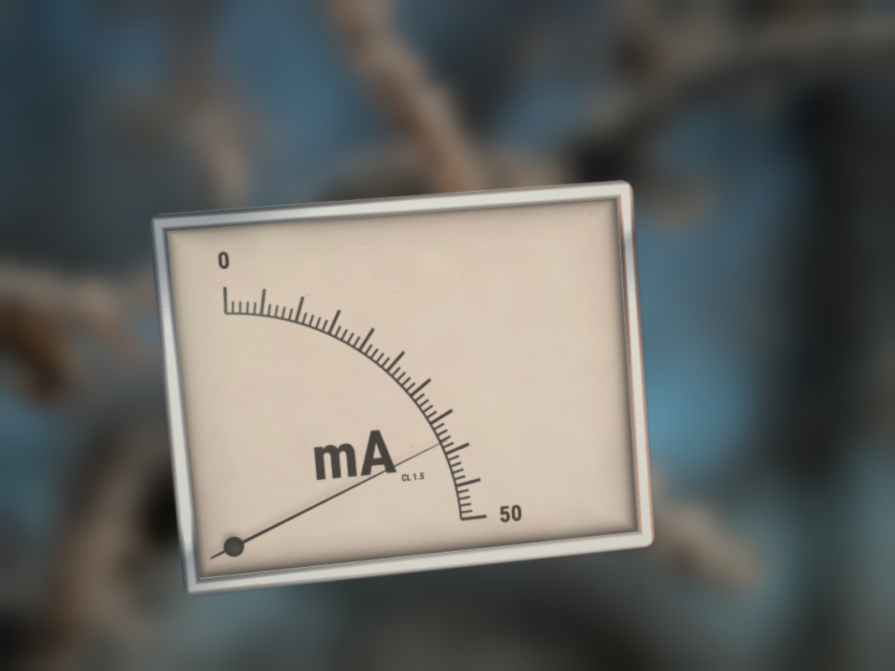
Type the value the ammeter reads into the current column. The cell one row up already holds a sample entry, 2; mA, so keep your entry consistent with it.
38; mA
